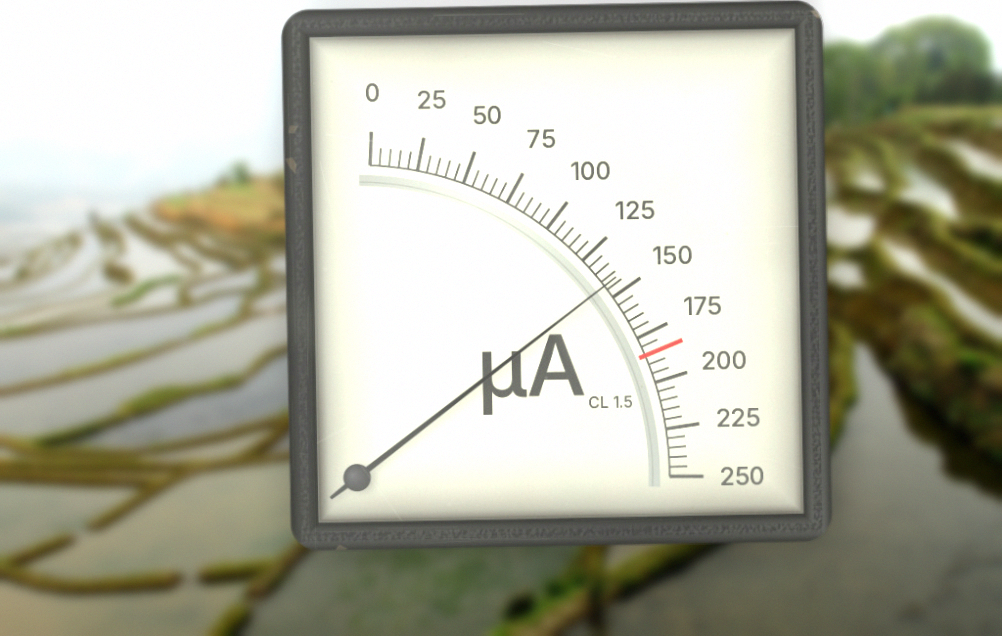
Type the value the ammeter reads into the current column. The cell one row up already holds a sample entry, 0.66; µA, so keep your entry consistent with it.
142.5; µA
